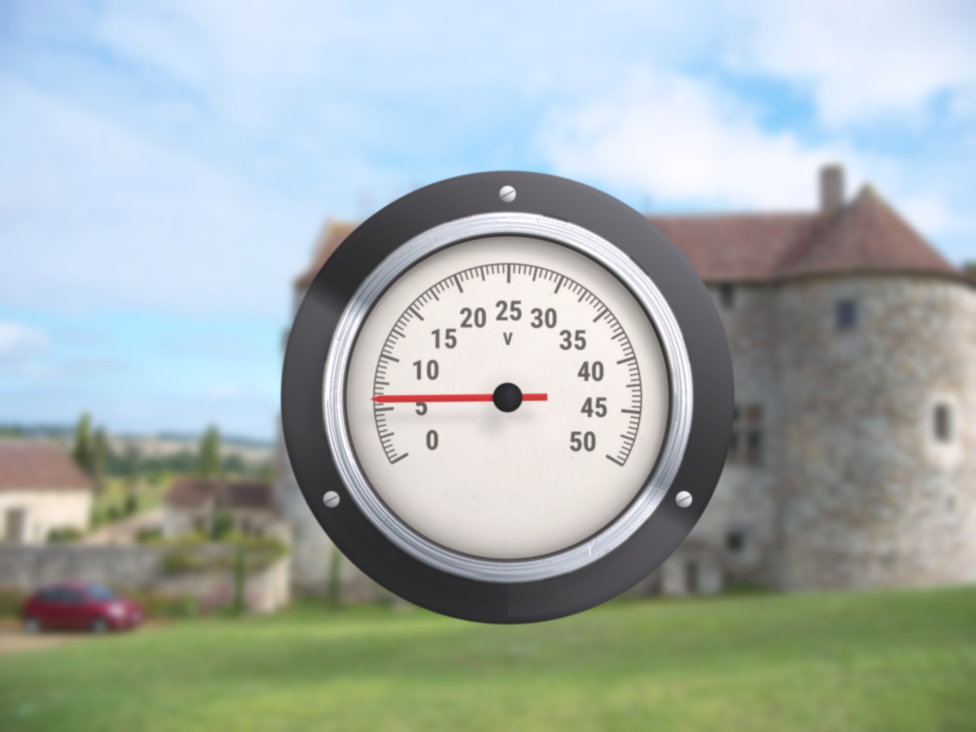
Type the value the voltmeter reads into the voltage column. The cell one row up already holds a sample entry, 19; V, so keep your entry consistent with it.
6; V
